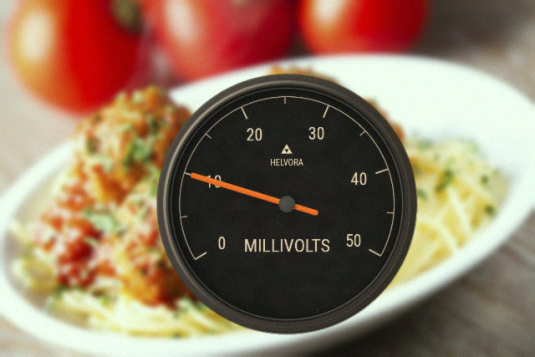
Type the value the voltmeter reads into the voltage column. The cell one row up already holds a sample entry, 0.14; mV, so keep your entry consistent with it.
10; mV
